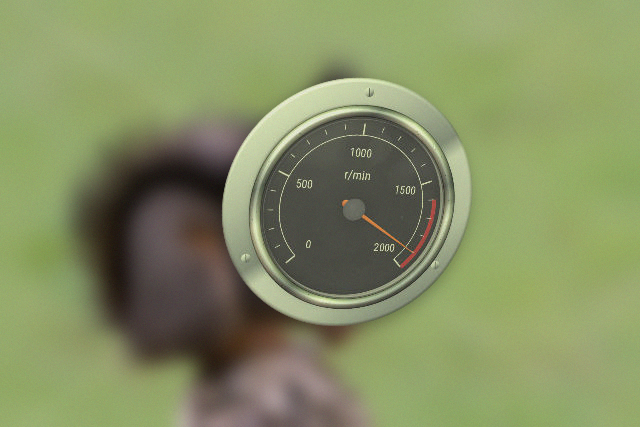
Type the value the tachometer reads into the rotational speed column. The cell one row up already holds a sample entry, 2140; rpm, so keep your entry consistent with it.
1900; rpm
